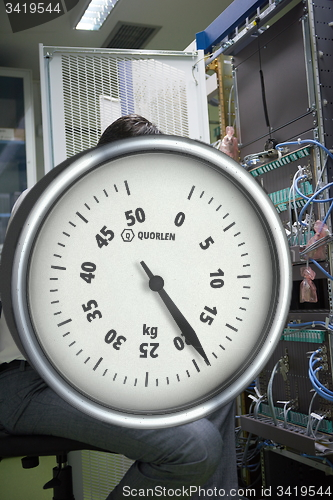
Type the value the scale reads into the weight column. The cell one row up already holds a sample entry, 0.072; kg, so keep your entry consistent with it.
19; kg
